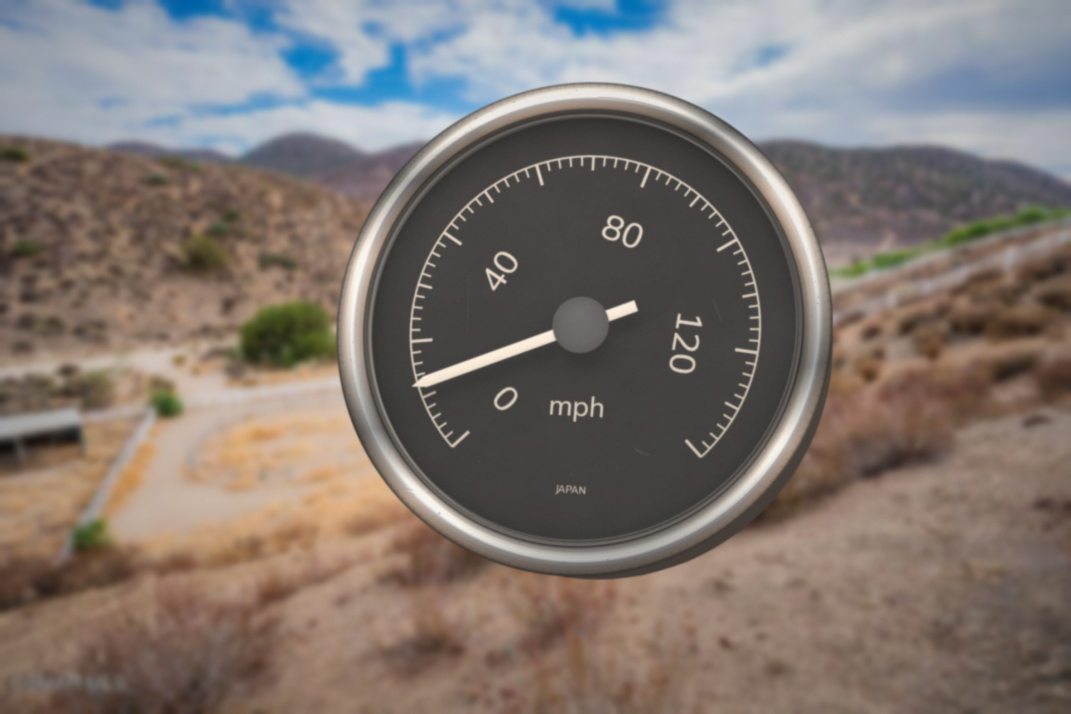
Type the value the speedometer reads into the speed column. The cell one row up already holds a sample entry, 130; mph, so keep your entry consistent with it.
12; mph
